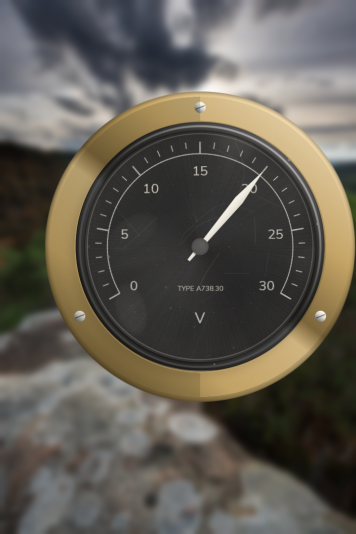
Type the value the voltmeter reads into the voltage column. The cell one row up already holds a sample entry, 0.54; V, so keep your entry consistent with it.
20; V
